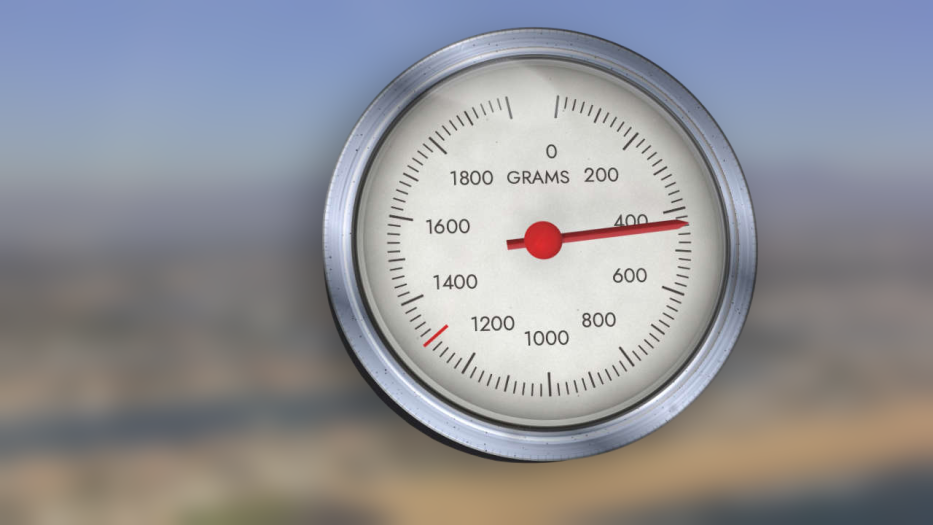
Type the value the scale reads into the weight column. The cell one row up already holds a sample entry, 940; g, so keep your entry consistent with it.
440; g
